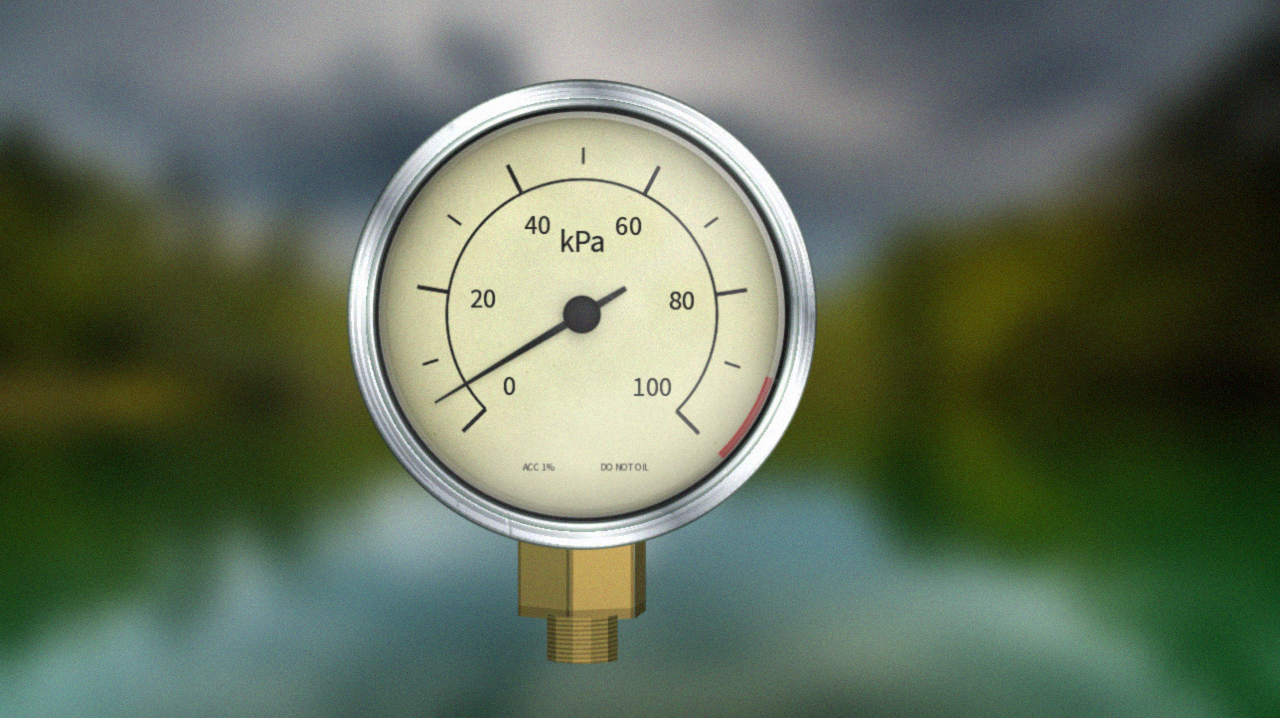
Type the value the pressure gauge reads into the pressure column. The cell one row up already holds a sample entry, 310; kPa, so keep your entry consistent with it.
5; kPa
